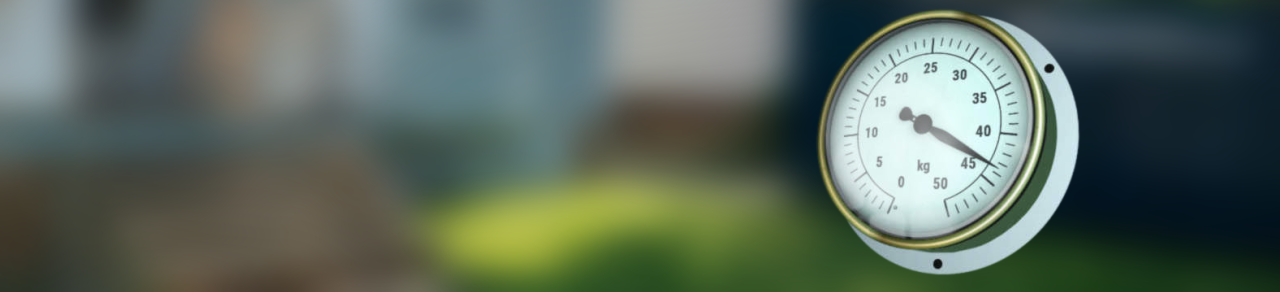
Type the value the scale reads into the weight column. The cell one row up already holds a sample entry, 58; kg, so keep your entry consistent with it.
43.5; kg
